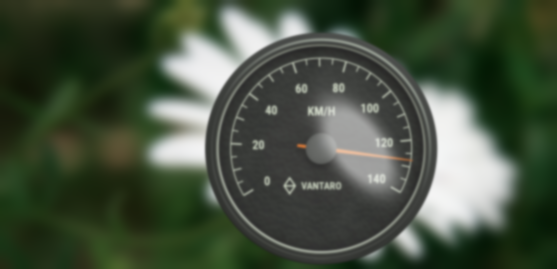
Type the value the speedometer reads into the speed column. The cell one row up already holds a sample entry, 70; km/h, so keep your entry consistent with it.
127.5; km/h
